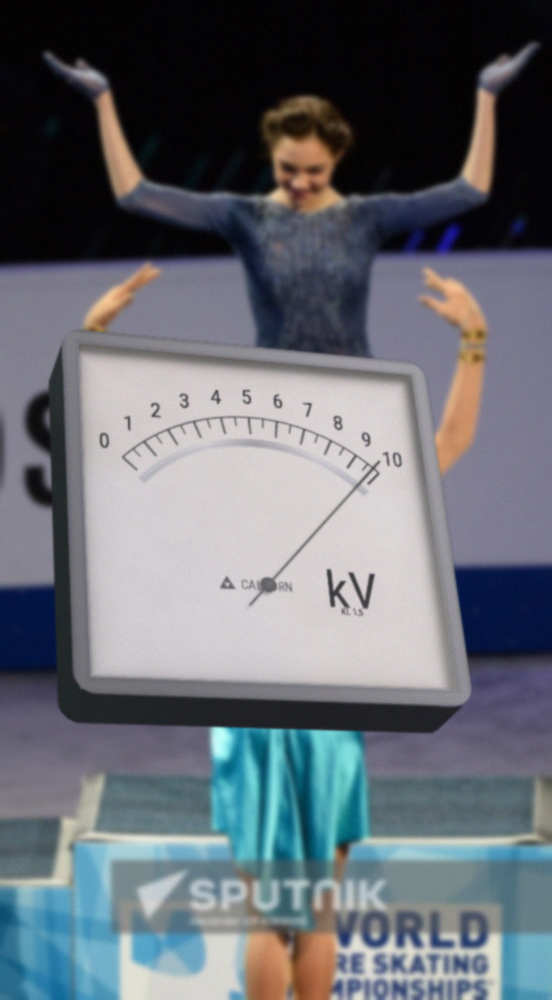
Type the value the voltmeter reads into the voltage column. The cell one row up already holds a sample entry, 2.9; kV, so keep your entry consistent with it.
9.75; kV
